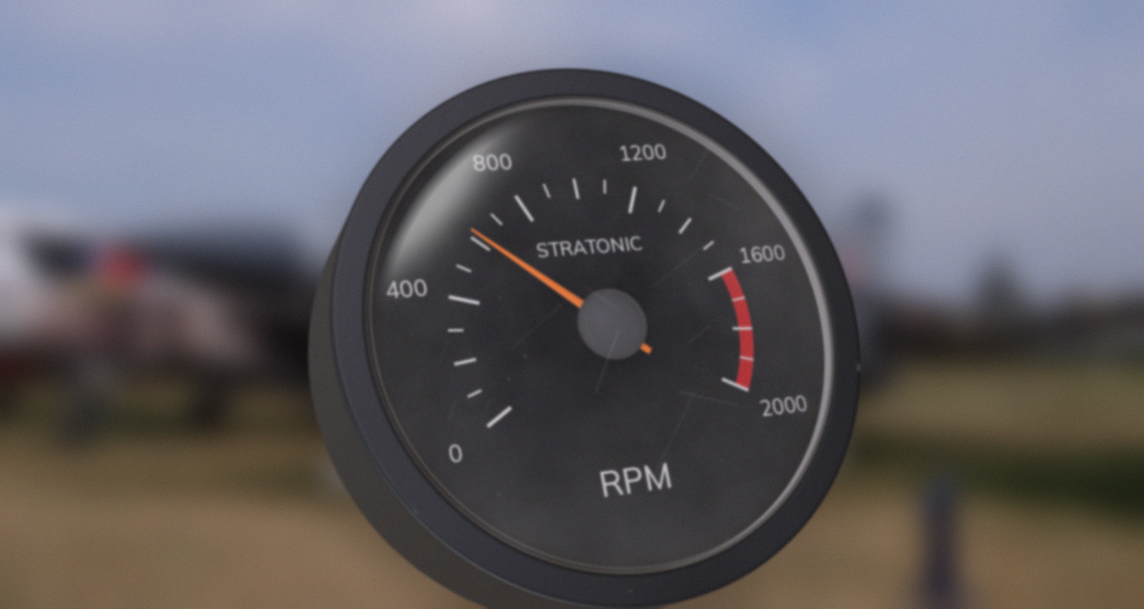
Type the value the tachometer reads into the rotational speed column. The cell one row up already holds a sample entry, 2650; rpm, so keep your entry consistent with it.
600; rpm
